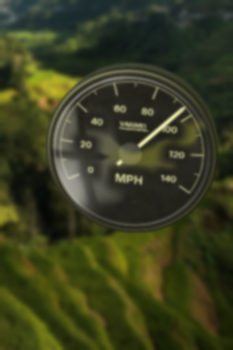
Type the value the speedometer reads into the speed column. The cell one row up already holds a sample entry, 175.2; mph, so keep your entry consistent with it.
95; mph
